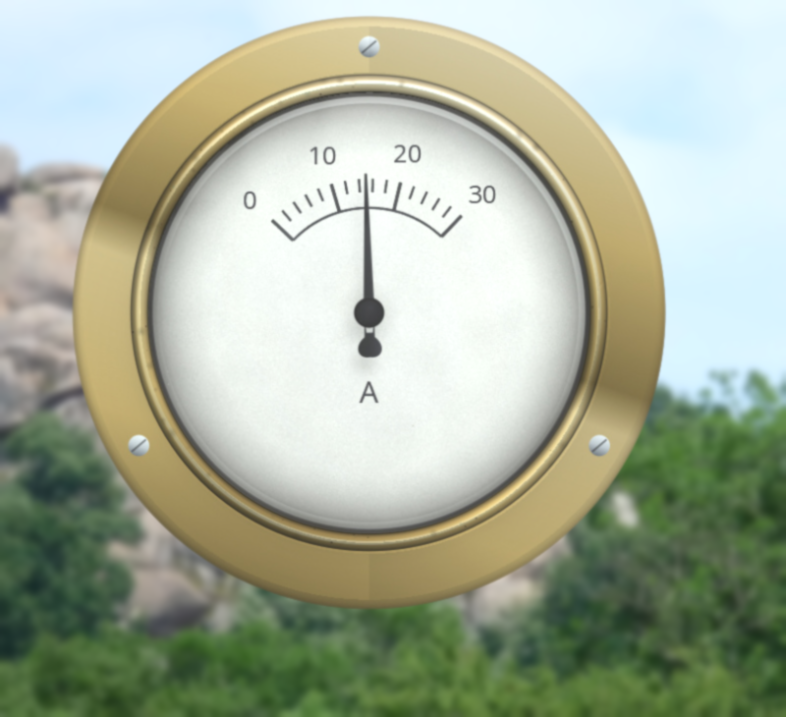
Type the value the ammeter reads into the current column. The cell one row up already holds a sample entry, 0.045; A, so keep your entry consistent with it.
15; A
